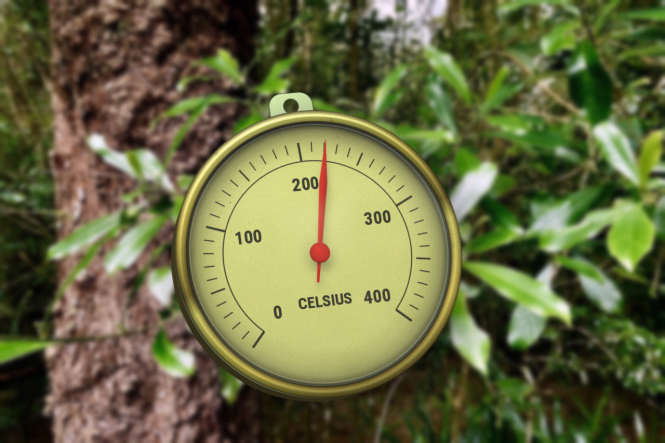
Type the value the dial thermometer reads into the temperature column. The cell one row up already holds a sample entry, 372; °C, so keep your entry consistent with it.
220; °C
